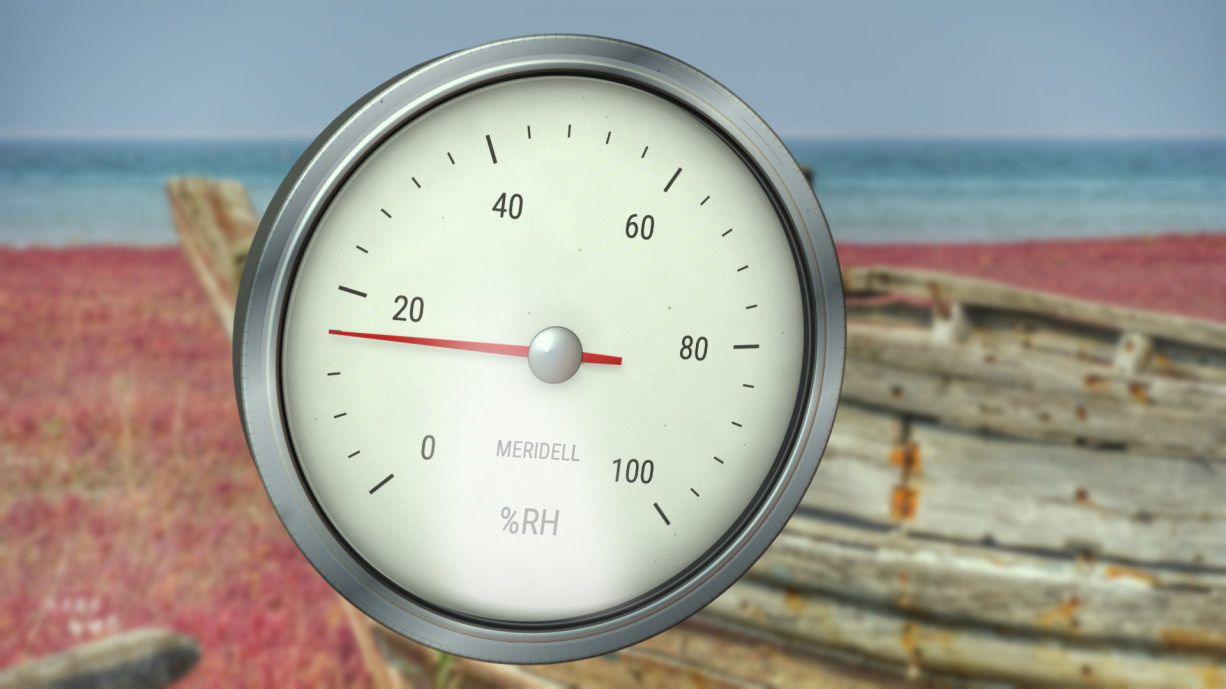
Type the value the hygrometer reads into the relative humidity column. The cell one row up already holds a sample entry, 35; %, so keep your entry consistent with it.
16; %
